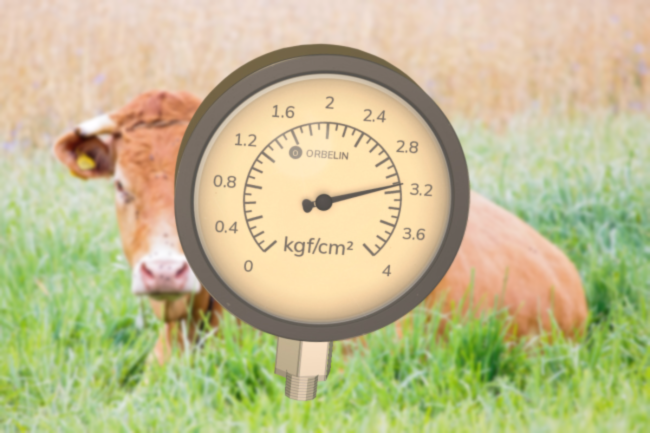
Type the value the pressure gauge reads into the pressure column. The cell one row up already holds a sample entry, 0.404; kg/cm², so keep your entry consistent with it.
3.1; kg/cm²
